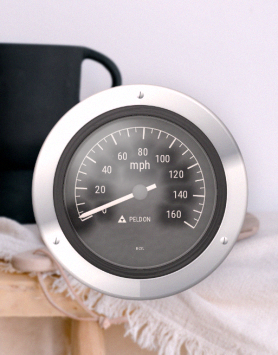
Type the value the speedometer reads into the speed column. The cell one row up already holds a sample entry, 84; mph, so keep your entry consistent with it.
2.5; mph
